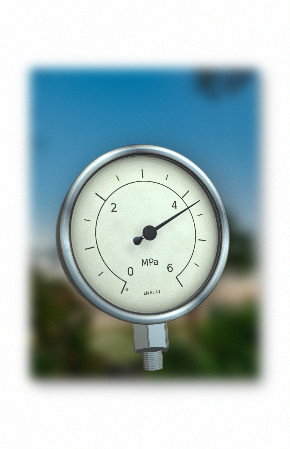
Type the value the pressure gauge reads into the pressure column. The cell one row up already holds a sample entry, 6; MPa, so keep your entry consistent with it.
4.25; MPa
